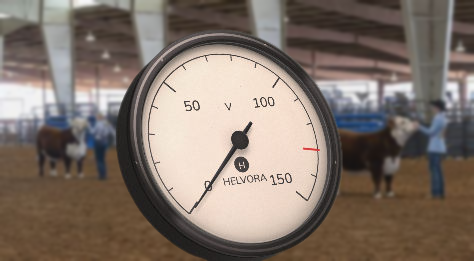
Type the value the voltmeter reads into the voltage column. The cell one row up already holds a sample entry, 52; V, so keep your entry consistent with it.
0; V
